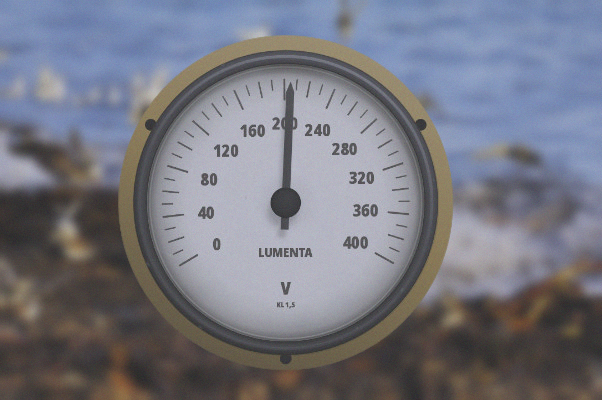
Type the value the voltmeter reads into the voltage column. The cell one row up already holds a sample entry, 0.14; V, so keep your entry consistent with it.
205; V
